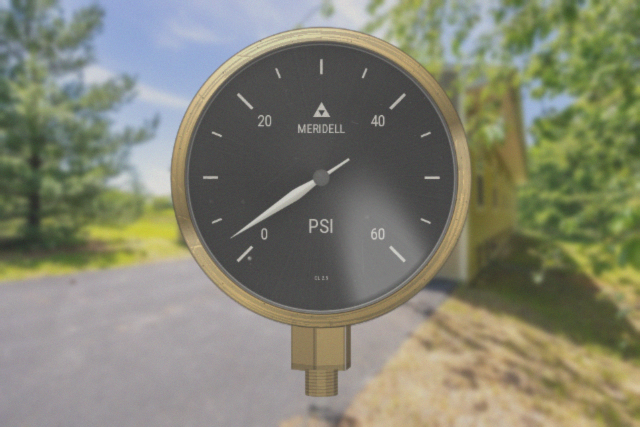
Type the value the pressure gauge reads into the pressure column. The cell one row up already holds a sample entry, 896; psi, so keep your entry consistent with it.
2.5; psi
